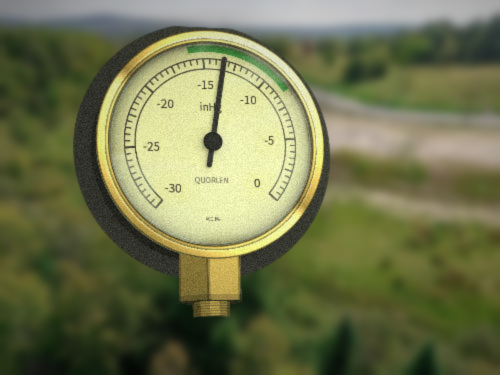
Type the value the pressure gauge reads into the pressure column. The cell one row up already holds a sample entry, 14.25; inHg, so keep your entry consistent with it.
-13.5; inHg
